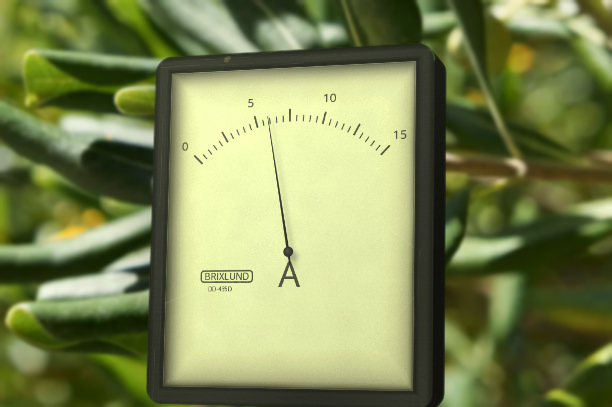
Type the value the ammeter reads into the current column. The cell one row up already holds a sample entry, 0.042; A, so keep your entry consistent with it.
6; A
